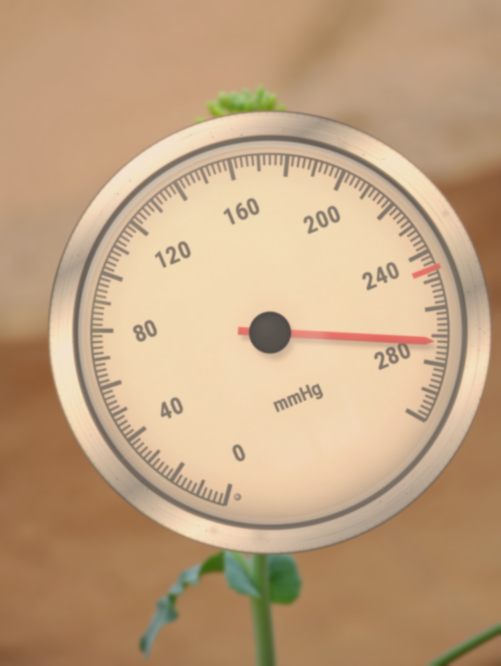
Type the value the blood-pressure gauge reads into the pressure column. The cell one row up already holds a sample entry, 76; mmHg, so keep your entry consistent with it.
272; mmHg
